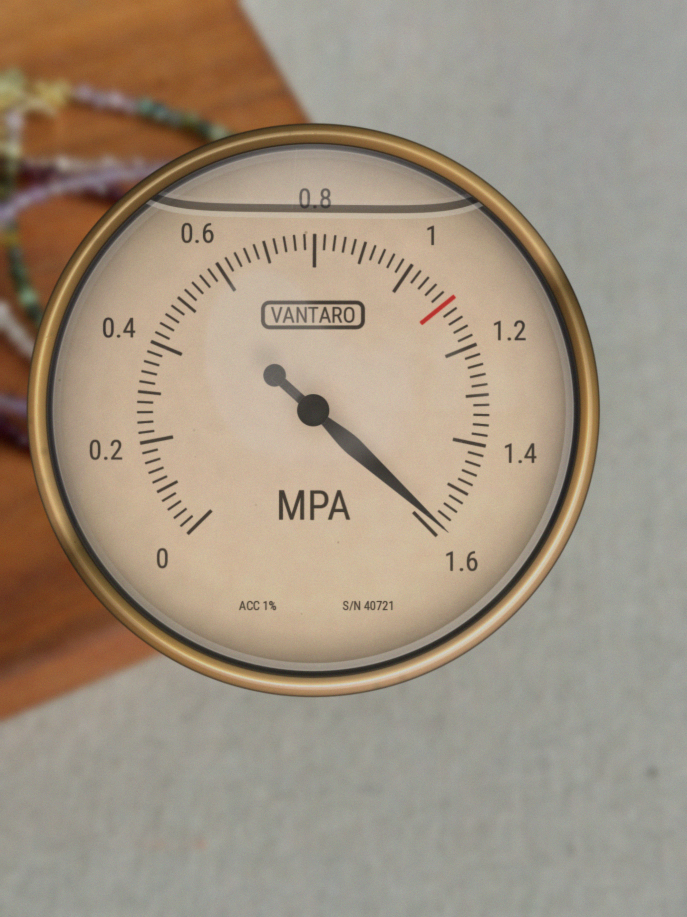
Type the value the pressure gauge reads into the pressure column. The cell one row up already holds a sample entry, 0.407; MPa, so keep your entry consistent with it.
1.58; MPa
